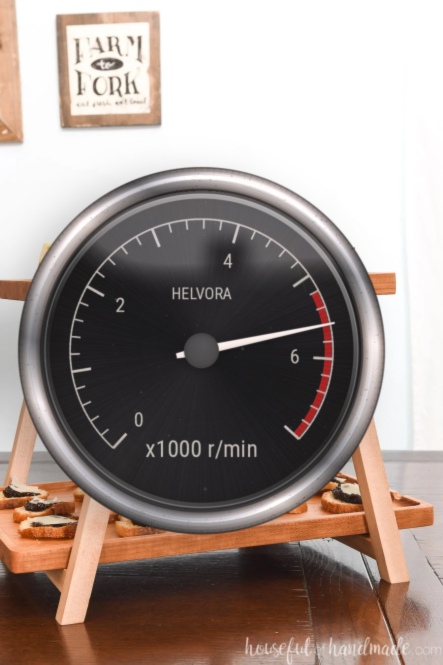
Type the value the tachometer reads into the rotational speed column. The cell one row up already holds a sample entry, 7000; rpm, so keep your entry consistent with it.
5600; rpm
